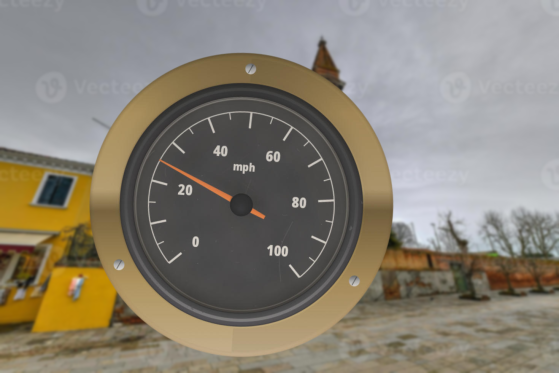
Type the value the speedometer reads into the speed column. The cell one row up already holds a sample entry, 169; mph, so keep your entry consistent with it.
25; mph
